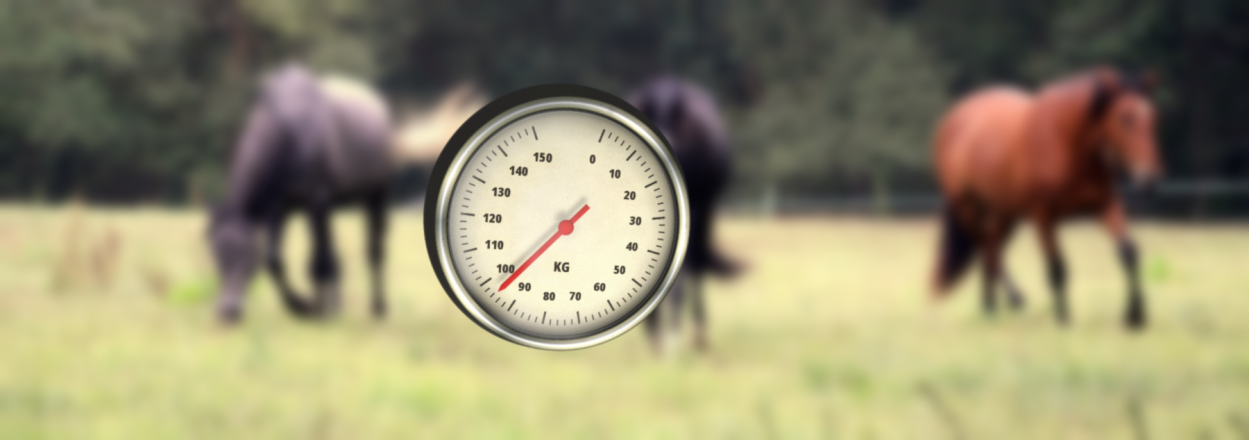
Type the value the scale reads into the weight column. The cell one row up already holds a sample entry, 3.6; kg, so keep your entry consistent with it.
96; kg
